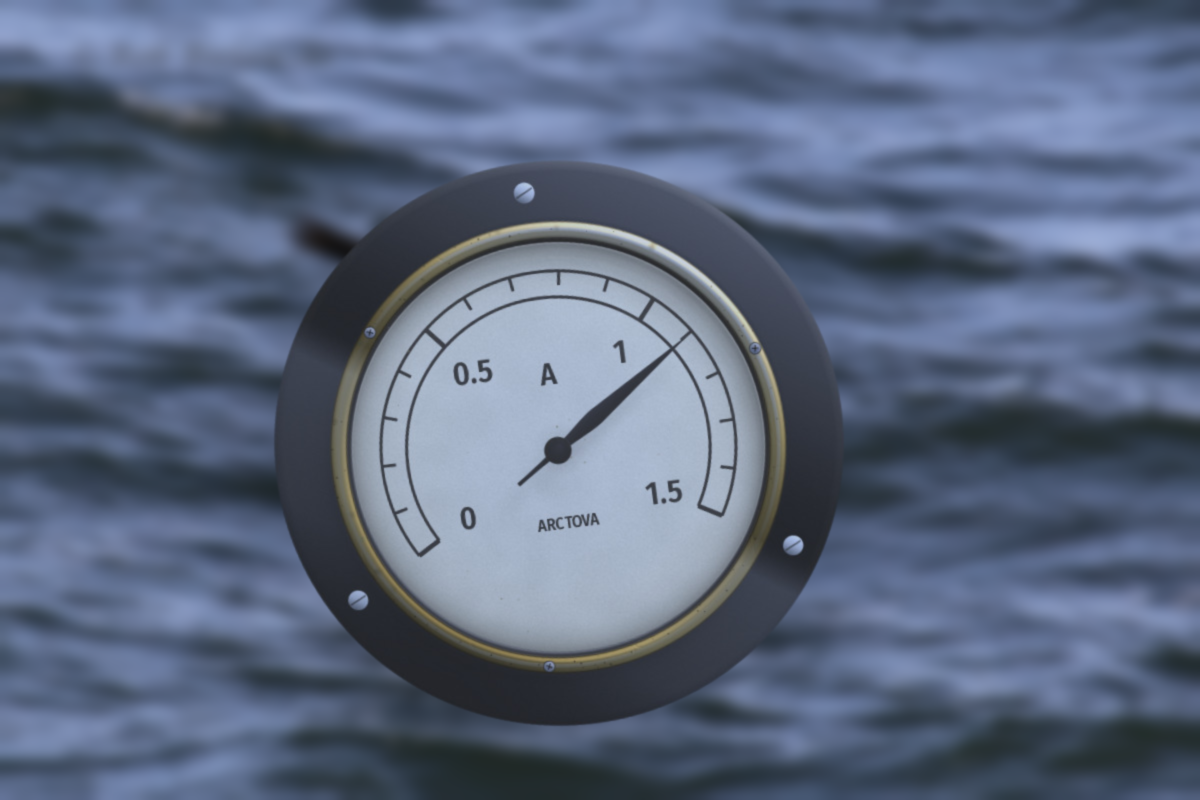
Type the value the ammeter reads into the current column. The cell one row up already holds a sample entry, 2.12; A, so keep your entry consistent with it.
1.1; A
